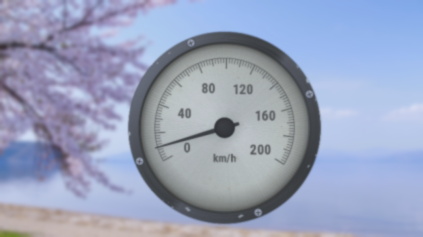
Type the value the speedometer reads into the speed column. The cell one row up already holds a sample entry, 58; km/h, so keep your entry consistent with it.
10; km/h
